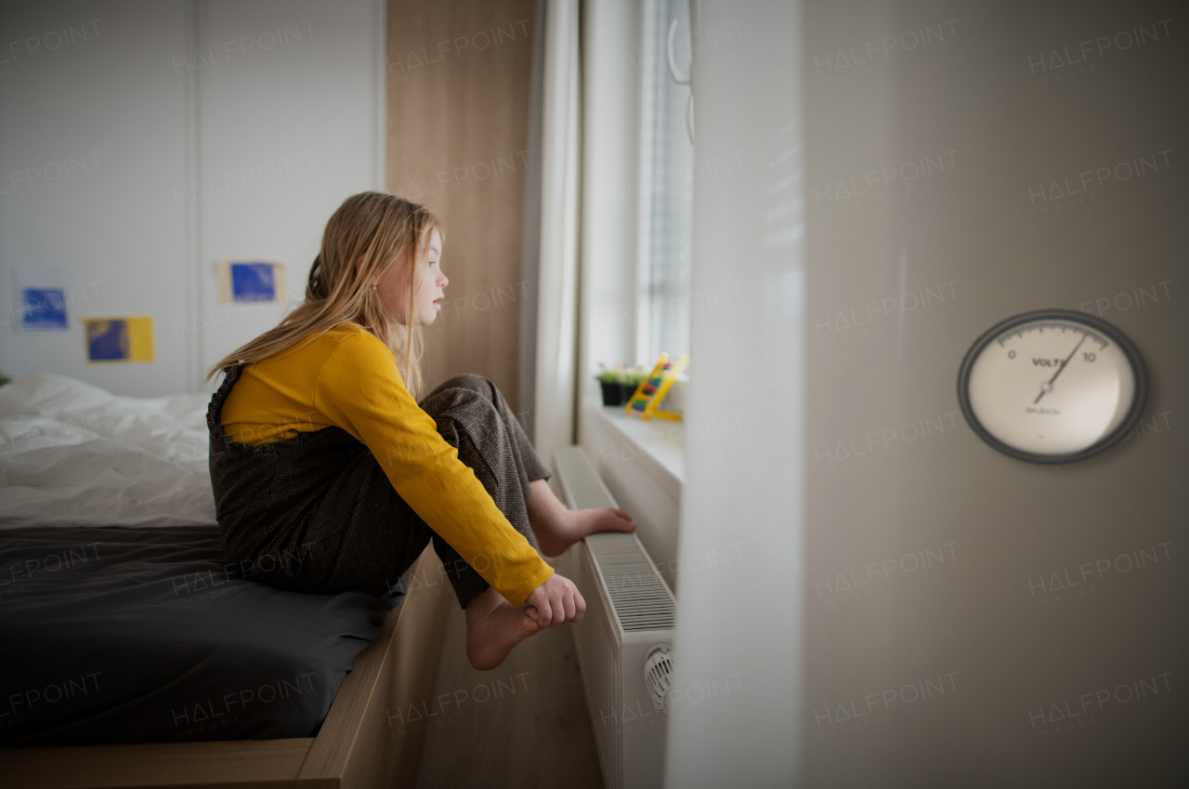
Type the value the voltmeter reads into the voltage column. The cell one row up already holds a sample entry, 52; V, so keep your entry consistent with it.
8; V
